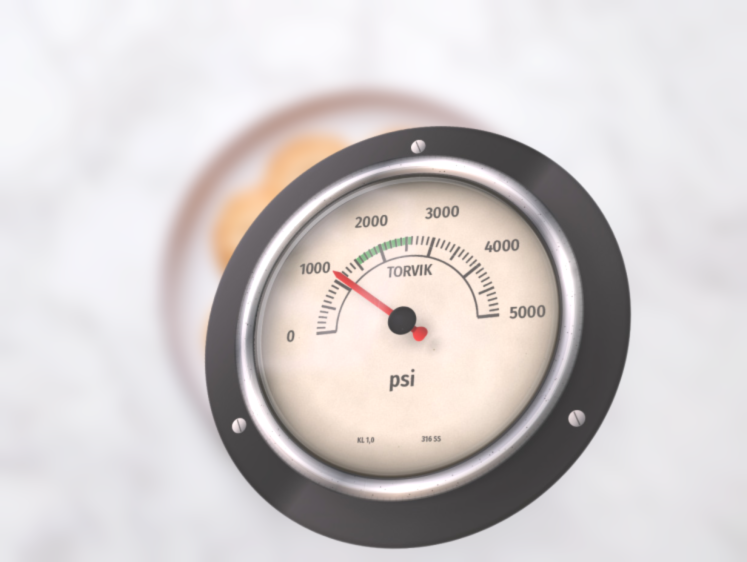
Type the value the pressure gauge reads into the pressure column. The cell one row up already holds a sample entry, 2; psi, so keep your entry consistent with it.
1100; psi
